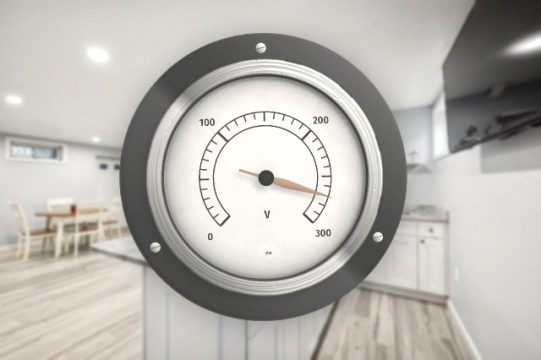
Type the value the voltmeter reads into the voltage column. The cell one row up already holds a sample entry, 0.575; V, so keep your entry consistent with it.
270; V
